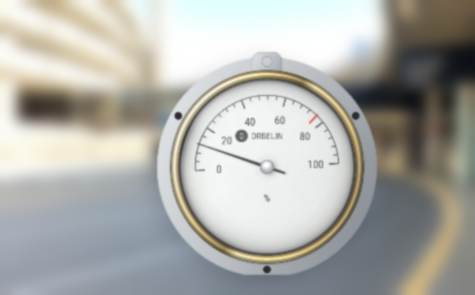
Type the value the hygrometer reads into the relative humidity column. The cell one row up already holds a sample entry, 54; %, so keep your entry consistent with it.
12; %
